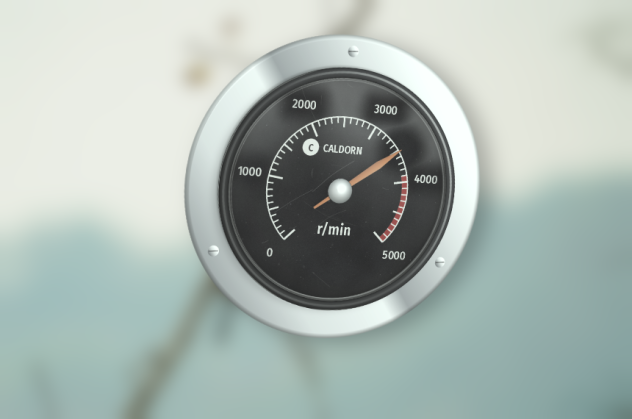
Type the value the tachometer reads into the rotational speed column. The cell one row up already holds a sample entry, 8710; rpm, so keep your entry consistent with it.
3500; rpm
